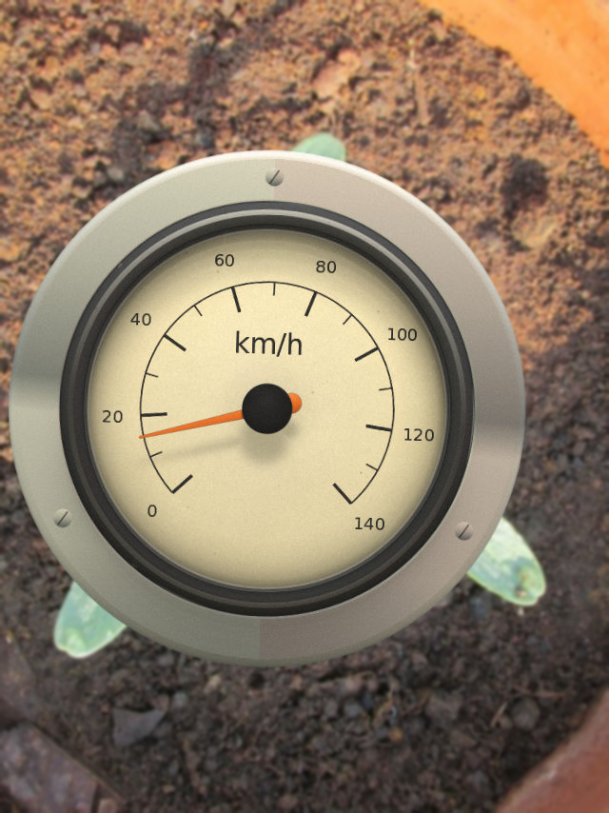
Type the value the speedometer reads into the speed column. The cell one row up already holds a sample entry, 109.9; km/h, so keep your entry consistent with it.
15; km/h
